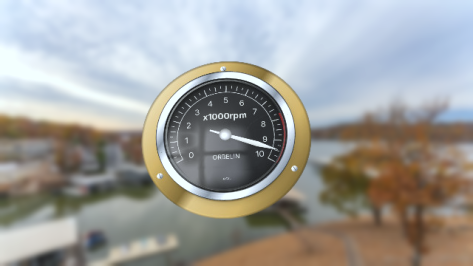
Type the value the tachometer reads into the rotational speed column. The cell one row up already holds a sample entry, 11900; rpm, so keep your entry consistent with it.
9500; rpm
